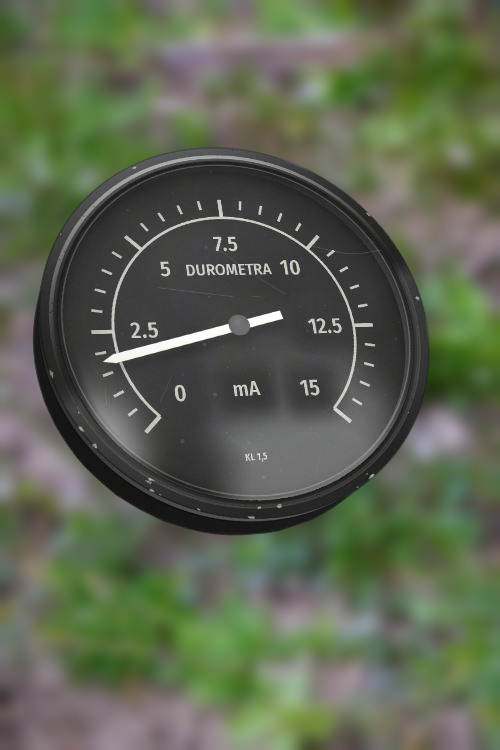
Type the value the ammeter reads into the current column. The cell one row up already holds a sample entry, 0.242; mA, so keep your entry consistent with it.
1.75; mA
